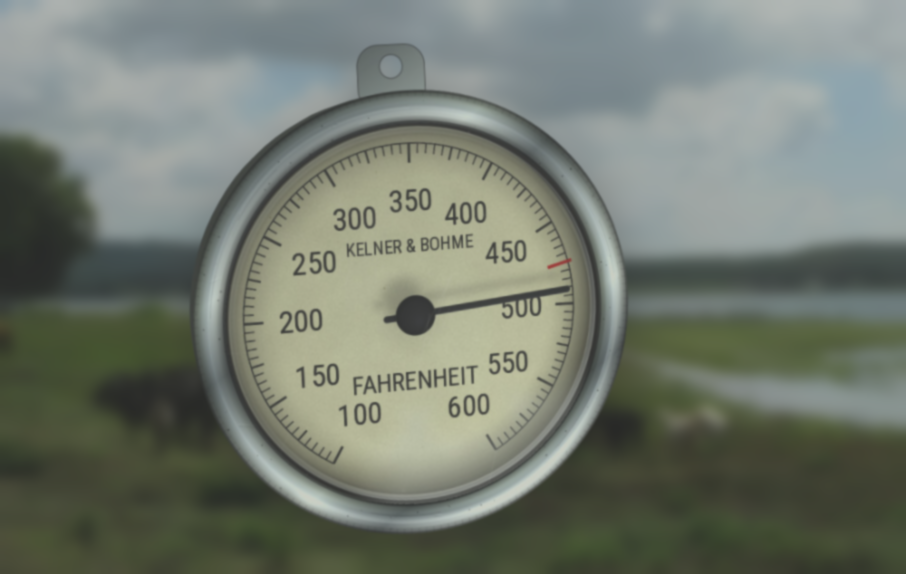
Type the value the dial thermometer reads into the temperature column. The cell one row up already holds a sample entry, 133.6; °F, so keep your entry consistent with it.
490; °F
